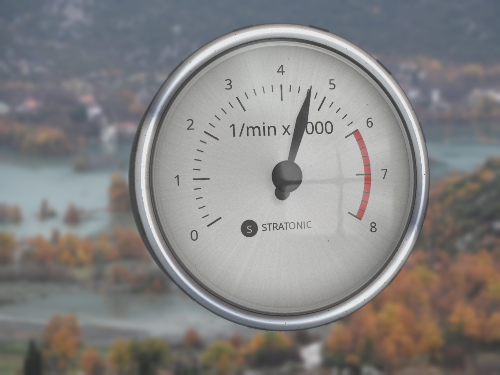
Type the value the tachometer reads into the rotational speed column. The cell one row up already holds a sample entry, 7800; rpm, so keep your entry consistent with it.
4600; rpm
